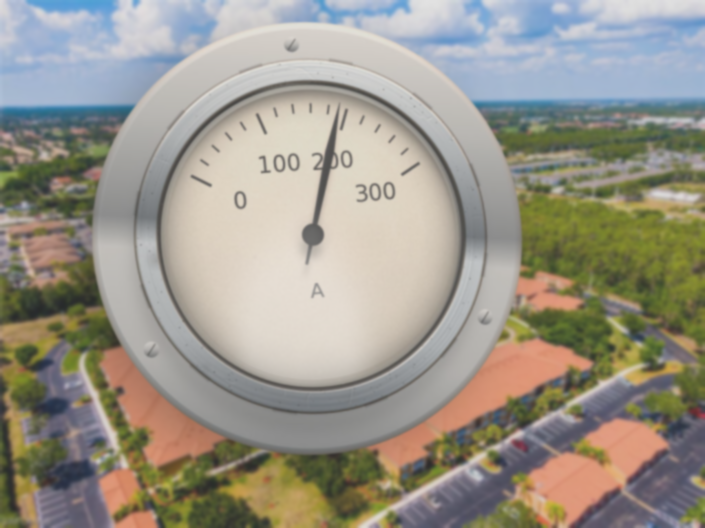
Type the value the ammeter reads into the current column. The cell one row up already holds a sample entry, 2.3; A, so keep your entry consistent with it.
190; A
